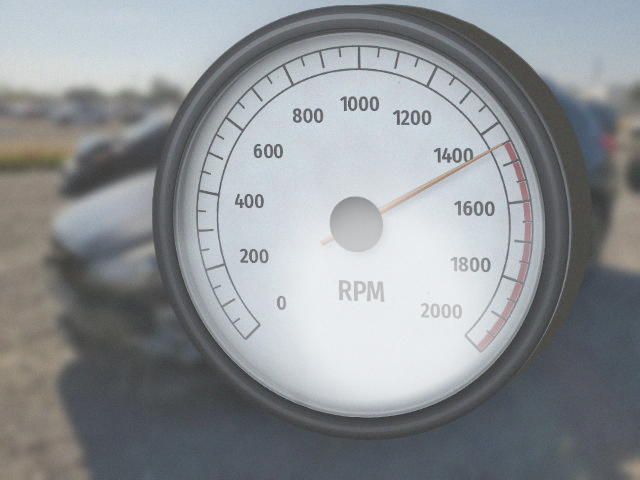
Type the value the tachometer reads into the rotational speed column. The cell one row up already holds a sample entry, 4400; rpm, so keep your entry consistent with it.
1450; rpm
